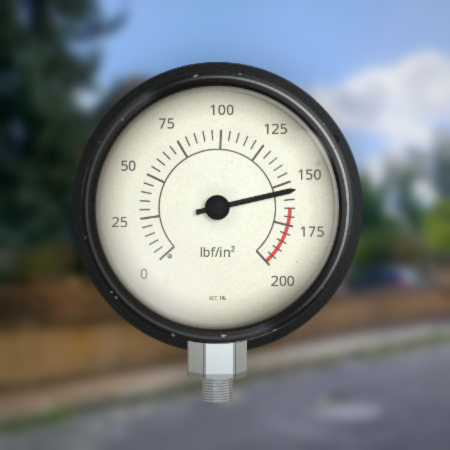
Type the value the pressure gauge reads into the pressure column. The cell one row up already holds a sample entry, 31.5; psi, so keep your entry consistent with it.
155; psi
